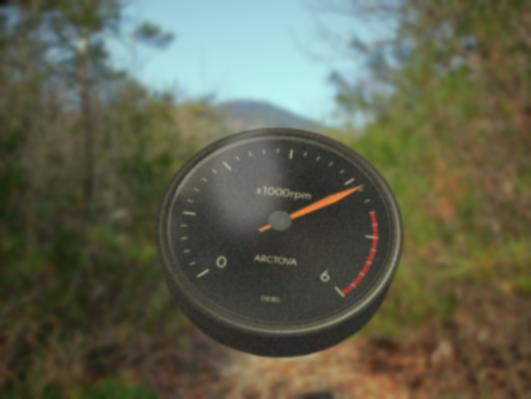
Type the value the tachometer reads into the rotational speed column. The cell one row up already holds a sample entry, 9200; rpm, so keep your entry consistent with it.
4200; rpm
